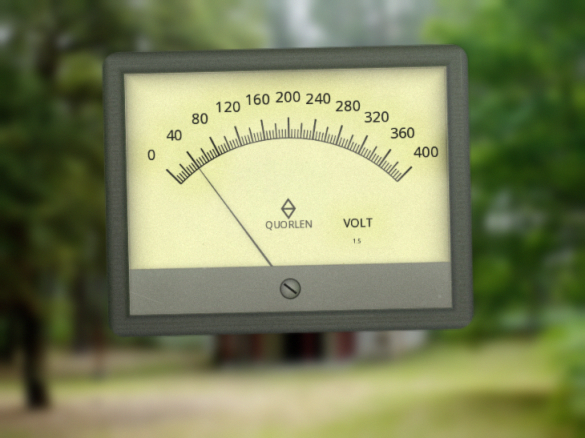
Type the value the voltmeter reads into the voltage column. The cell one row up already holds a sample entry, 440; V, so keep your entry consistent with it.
40; V
